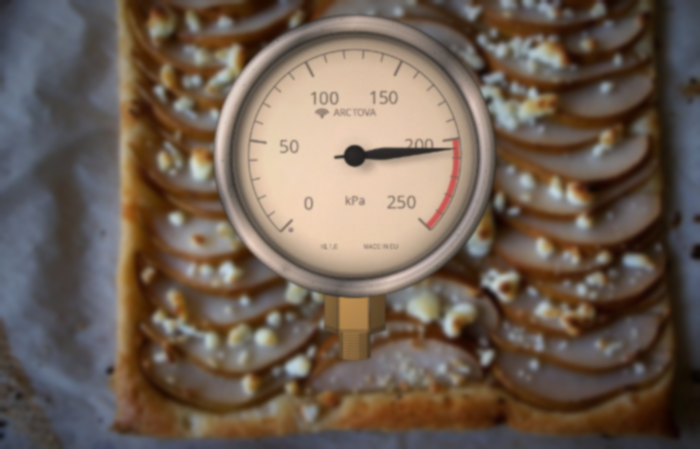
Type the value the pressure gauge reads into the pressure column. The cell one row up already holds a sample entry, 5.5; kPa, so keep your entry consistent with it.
205; kPa
